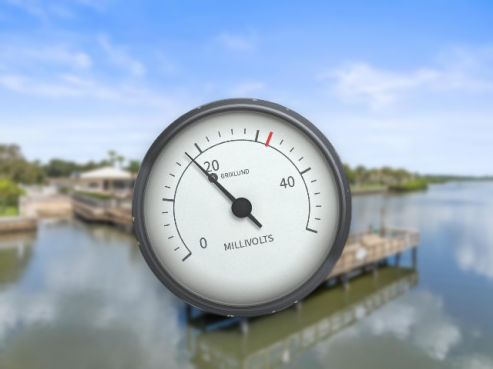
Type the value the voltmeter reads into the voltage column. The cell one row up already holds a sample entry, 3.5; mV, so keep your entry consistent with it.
18; mV
